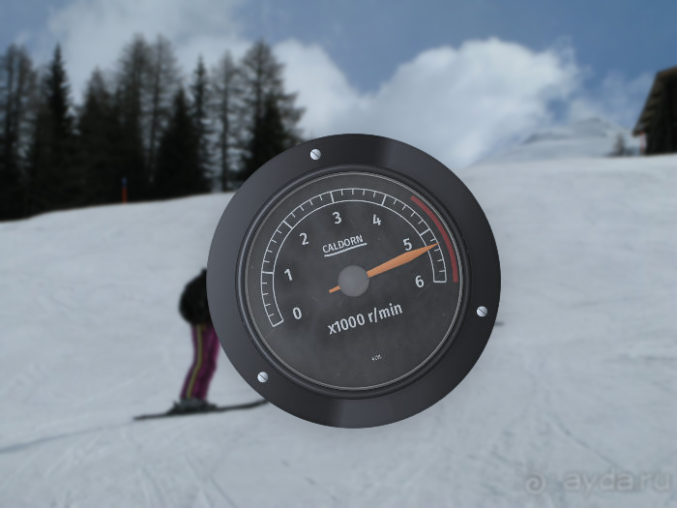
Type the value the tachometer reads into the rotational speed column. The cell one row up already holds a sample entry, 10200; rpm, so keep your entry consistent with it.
5300; rpm
